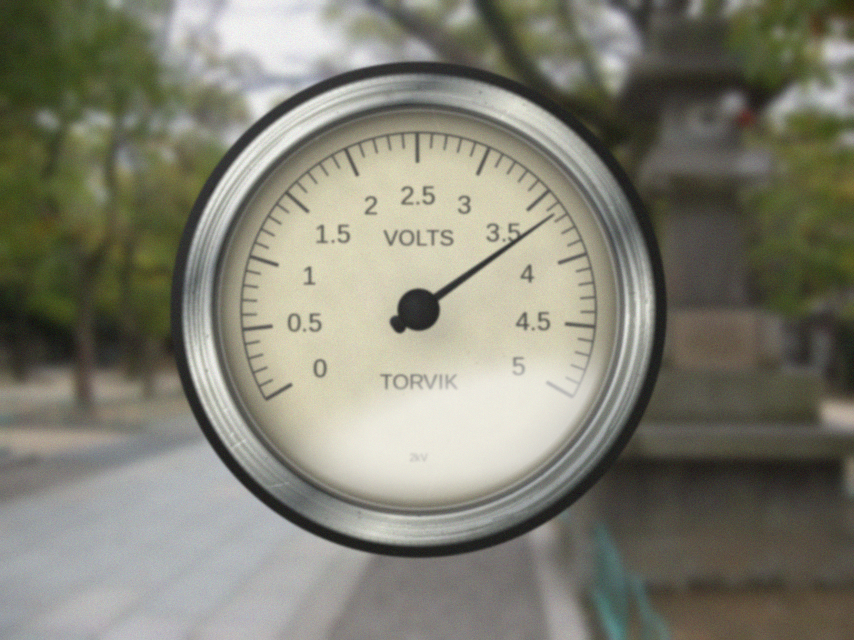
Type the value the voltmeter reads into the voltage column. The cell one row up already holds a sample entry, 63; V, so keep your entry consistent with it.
3.65; V
